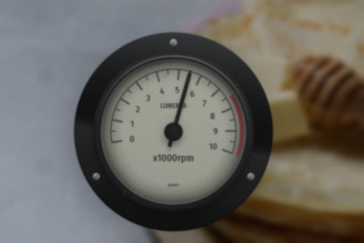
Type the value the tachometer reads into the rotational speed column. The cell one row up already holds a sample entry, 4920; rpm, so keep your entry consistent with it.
5500; rpm
